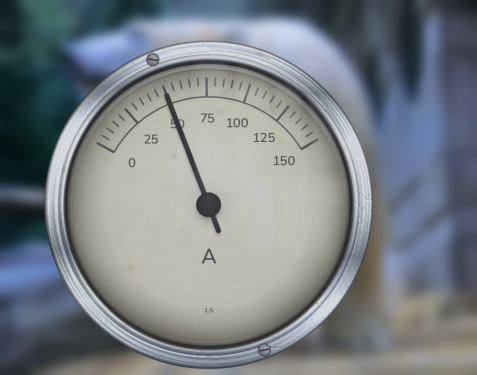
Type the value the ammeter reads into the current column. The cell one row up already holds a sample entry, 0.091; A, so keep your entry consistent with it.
50; A
